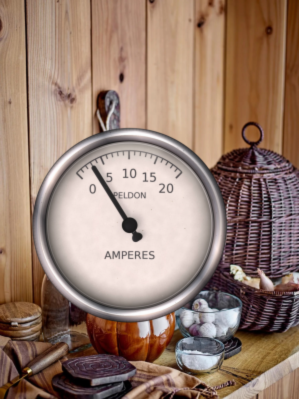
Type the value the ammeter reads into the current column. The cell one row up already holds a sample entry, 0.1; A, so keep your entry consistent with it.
3; A
